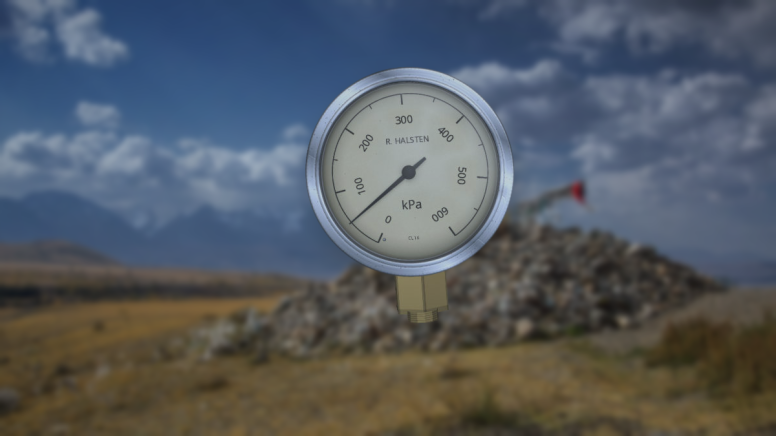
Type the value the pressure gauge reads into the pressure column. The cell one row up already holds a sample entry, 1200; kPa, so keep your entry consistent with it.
50; kPa
